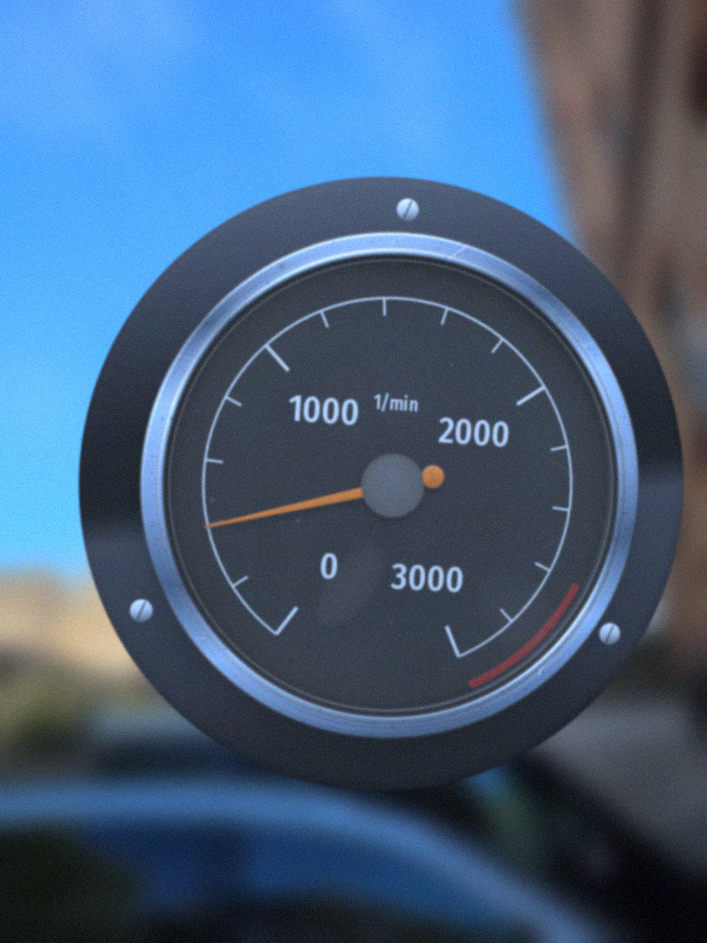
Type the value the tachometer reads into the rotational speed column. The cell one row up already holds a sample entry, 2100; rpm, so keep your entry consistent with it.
400; rpm
